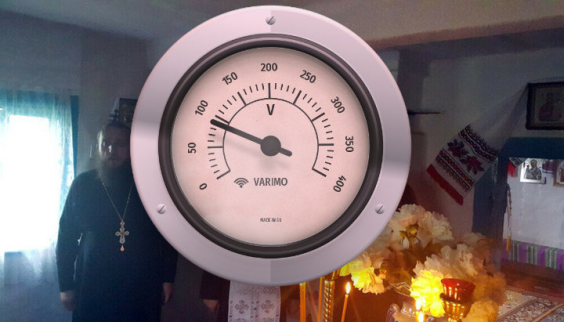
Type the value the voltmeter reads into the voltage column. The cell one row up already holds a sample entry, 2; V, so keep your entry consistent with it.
90; V
